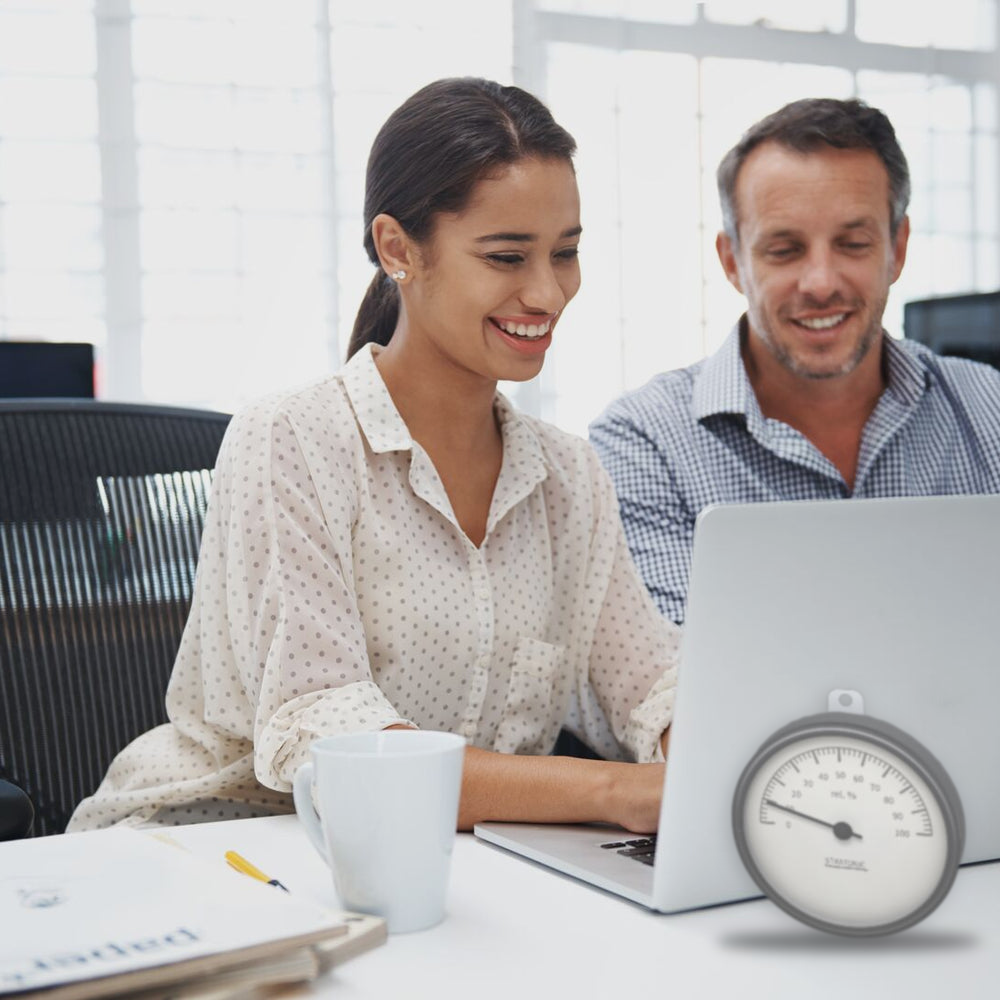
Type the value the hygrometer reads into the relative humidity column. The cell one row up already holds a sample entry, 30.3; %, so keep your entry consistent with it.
10; %
